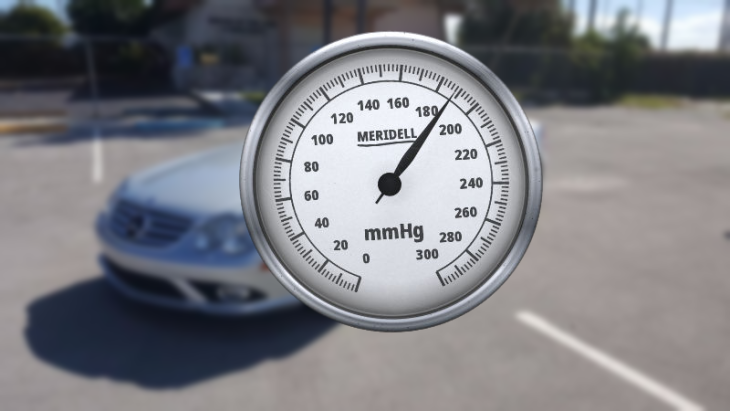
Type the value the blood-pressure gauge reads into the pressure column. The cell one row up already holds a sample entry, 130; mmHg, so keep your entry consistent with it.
188; mmHg
